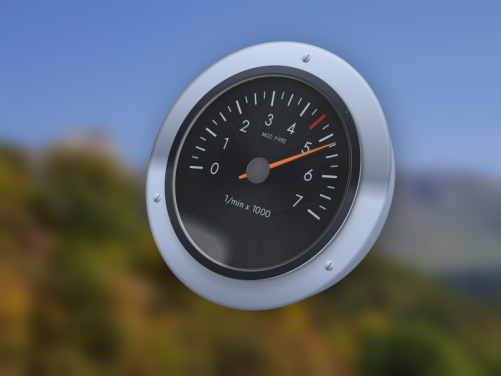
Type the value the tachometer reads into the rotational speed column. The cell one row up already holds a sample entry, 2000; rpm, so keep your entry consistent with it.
5250; rpm
